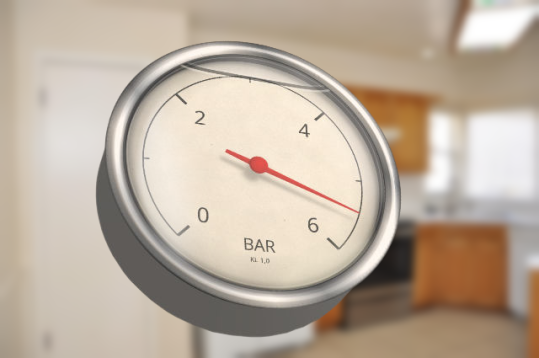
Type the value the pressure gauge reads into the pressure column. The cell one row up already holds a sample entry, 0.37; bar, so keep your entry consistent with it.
5.5; bar
